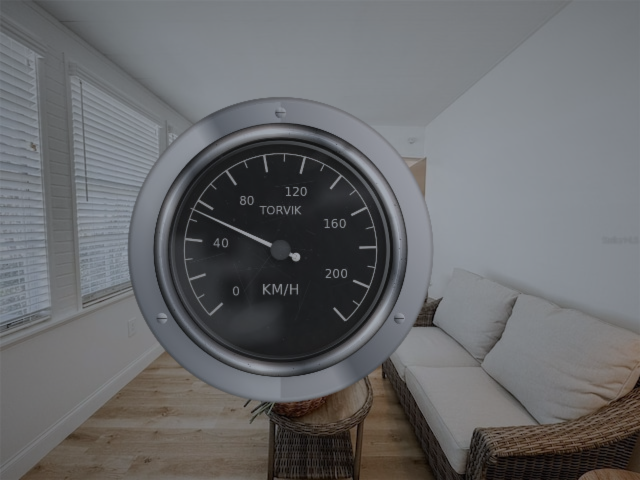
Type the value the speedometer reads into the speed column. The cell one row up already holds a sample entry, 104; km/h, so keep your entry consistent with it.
55; km/h
